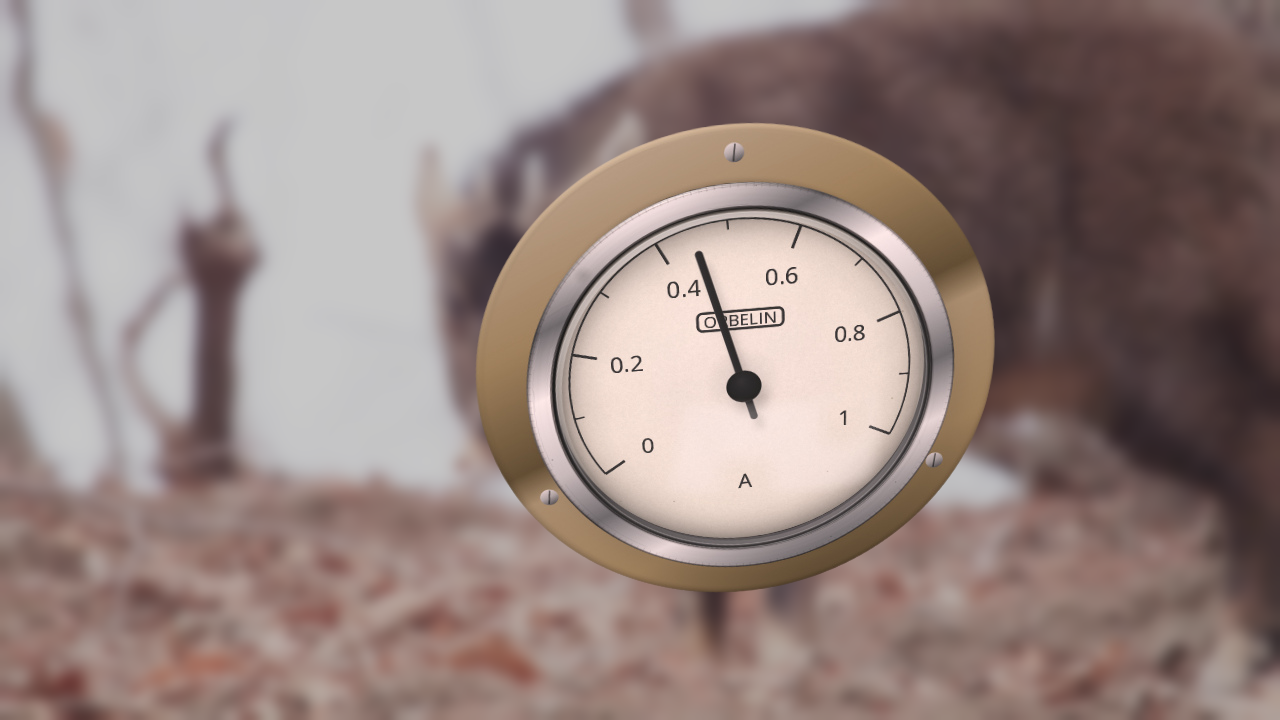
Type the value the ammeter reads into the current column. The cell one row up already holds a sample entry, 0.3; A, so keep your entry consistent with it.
0.45; A
